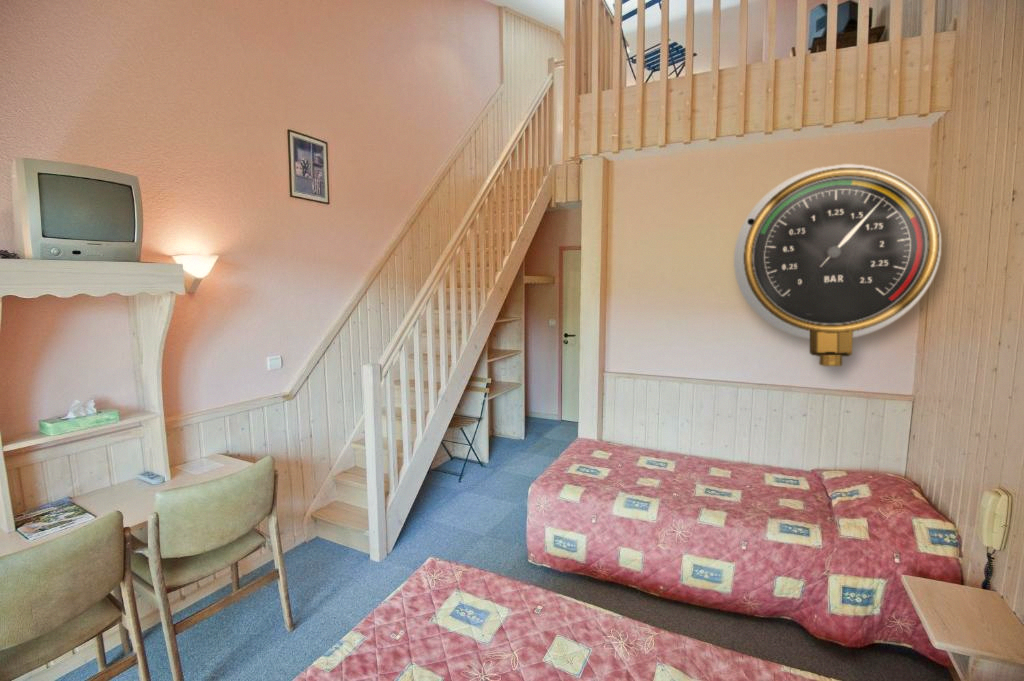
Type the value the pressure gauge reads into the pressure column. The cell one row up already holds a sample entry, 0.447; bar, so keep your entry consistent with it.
1.6; bar
